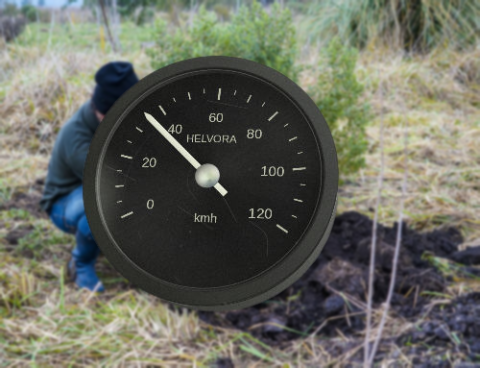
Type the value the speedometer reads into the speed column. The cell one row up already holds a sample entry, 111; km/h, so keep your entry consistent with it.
35; km/h
